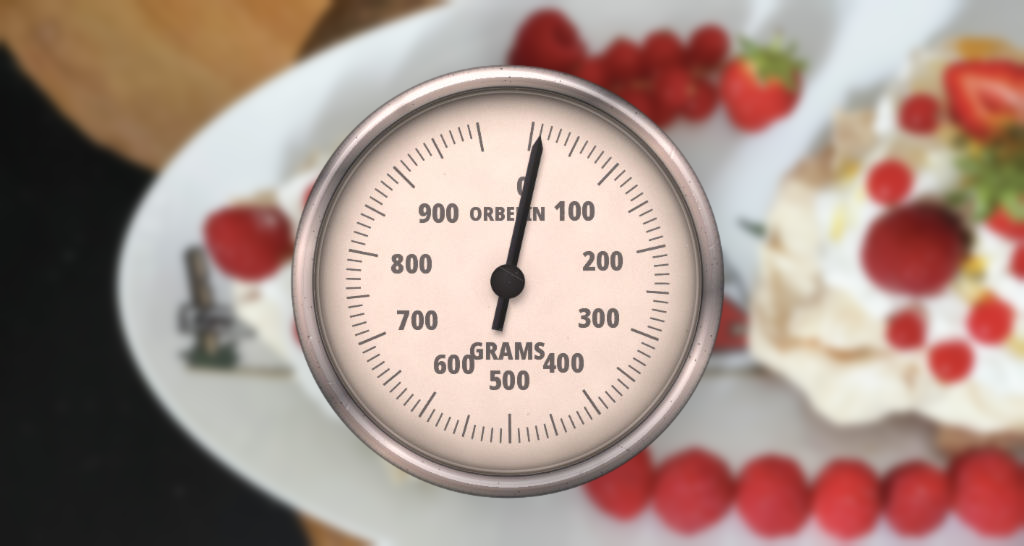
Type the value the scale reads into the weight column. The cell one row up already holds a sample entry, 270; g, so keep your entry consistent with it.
10; g
